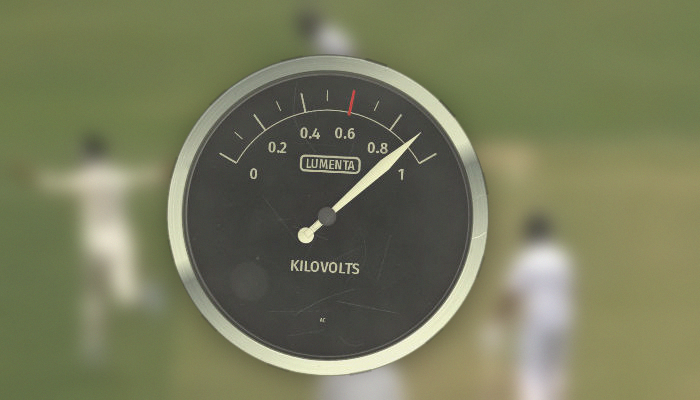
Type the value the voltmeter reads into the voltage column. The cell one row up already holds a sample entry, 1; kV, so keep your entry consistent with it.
0.9; kV
